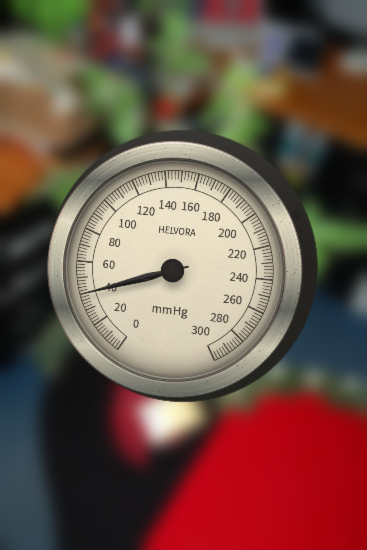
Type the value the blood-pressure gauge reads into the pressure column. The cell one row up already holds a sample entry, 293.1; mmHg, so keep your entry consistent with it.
40; mmHg
